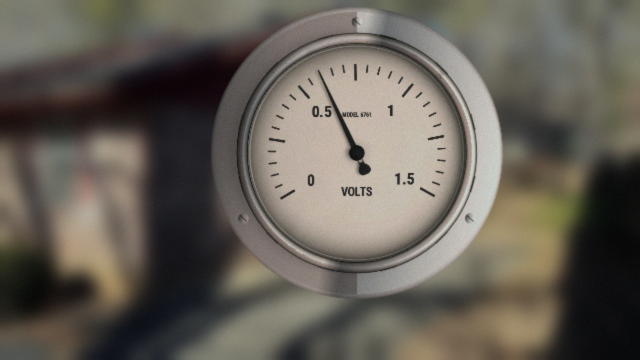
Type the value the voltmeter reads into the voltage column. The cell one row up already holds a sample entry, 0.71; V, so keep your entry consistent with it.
0.6; V
